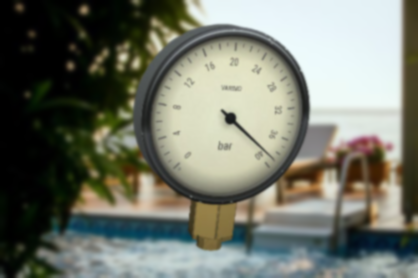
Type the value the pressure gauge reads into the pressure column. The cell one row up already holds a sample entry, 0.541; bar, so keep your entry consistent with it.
39; bar
